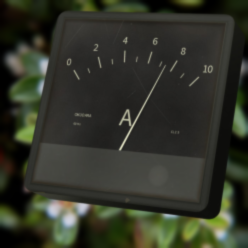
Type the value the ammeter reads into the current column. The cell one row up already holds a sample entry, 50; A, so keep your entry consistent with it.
7.5; A
